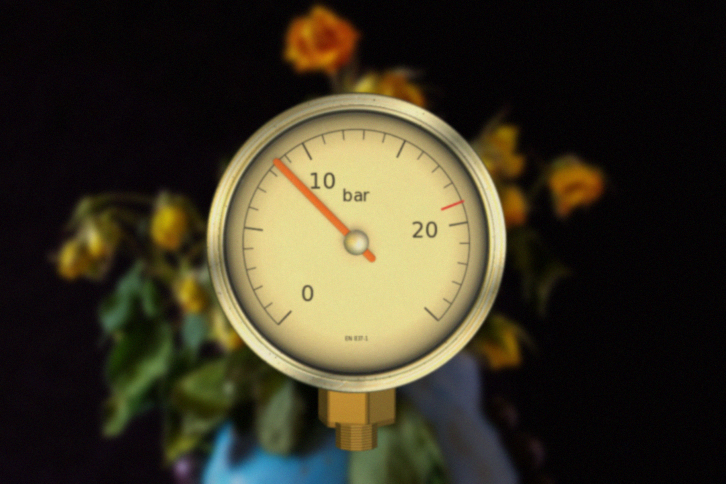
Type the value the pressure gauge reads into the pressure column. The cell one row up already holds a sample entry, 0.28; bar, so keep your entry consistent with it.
8.5; bar
